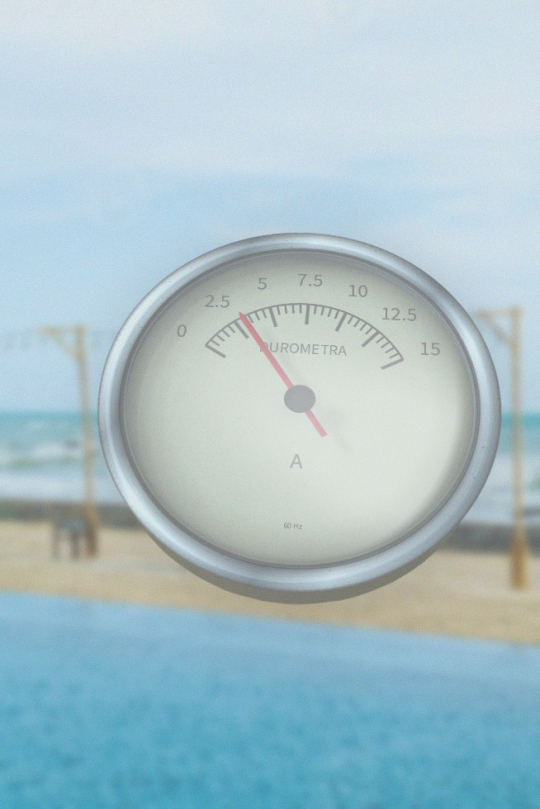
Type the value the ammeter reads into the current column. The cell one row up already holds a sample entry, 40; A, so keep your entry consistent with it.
3; A
